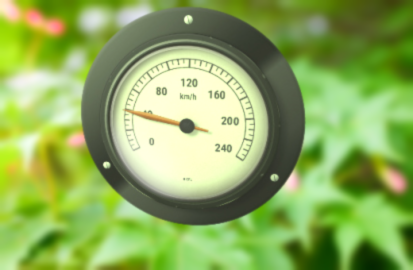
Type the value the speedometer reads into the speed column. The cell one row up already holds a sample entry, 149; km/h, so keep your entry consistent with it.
40; km/h
